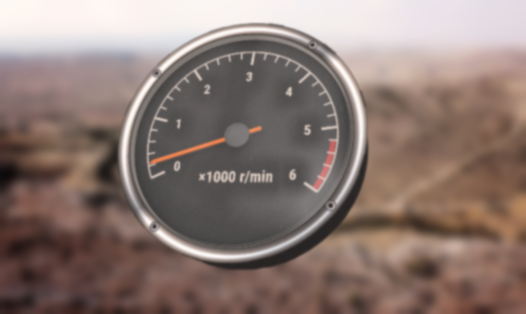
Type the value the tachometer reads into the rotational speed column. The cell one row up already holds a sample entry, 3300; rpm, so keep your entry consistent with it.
200; rpm
